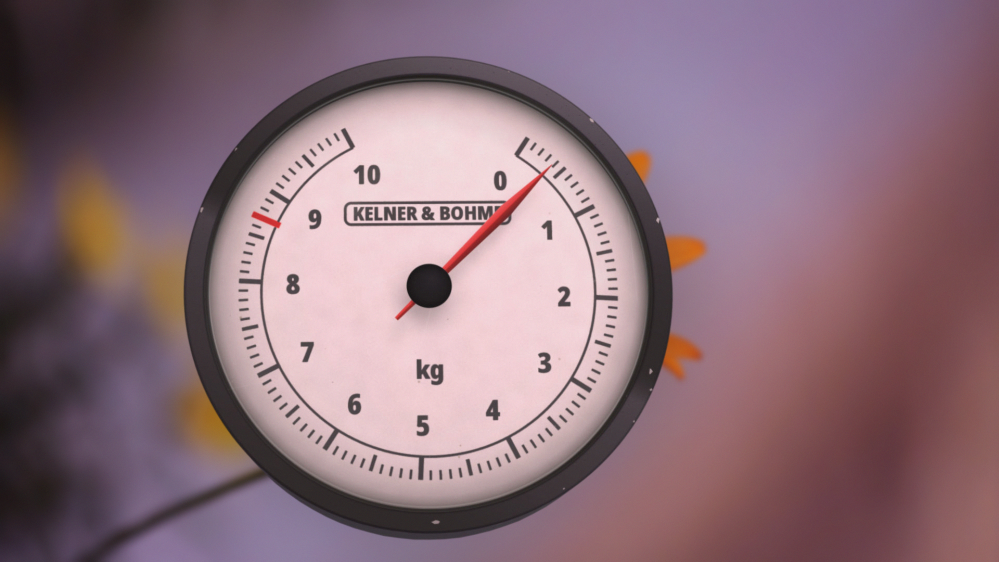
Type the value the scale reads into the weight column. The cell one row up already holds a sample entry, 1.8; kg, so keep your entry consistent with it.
0.4; kg
